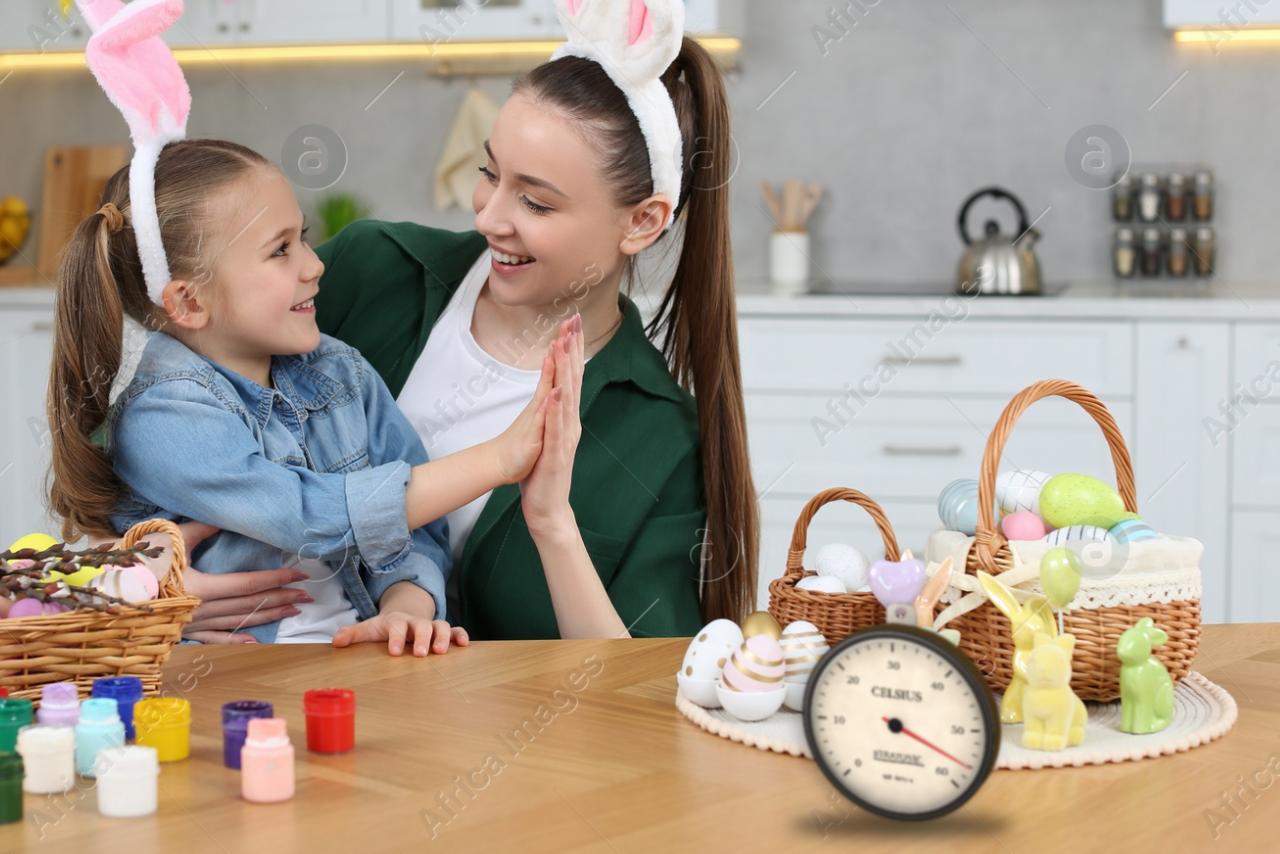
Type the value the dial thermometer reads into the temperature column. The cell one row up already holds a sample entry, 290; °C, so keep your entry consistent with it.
56; °C
